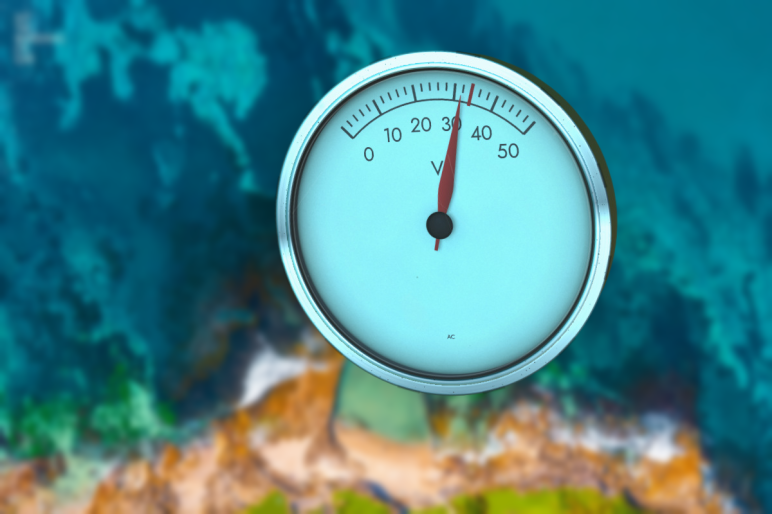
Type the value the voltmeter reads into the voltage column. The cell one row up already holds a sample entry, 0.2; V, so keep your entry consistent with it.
32; V
